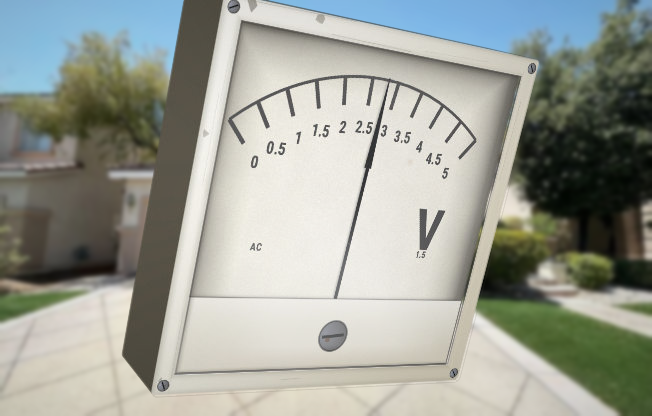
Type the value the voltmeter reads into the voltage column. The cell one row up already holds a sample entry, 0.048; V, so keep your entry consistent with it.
2.75; V
